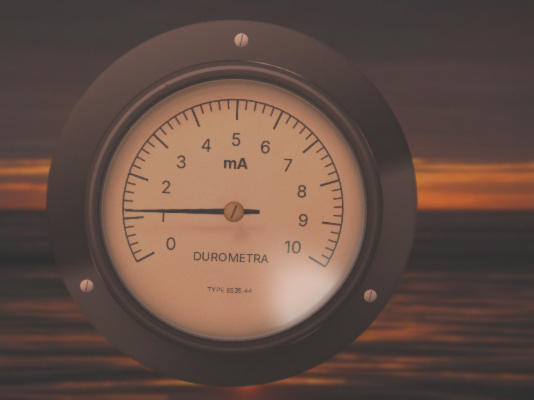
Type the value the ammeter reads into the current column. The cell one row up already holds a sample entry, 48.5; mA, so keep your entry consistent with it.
1.2; mA
